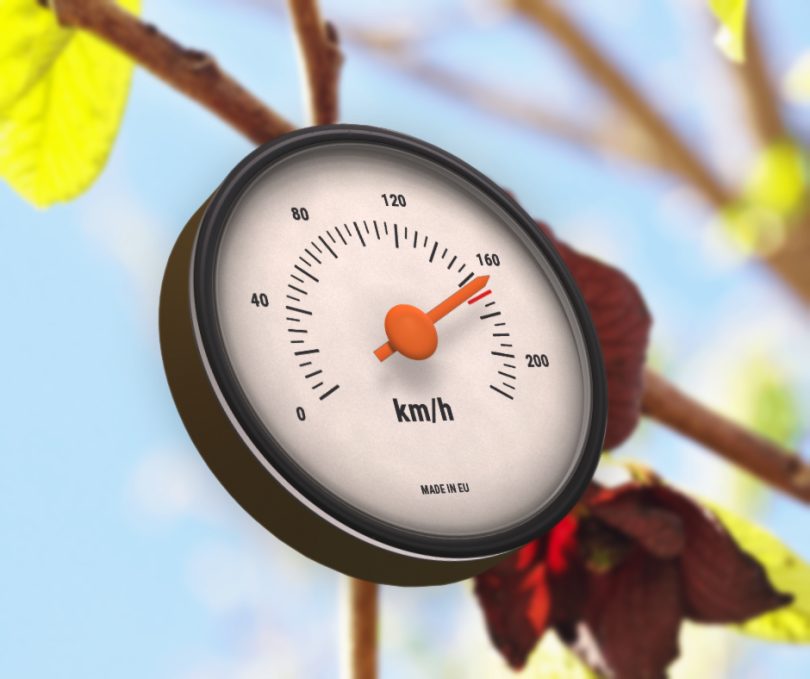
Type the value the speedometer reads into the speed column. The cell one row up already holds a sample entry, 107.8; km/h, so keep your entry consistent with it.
165; km/h
